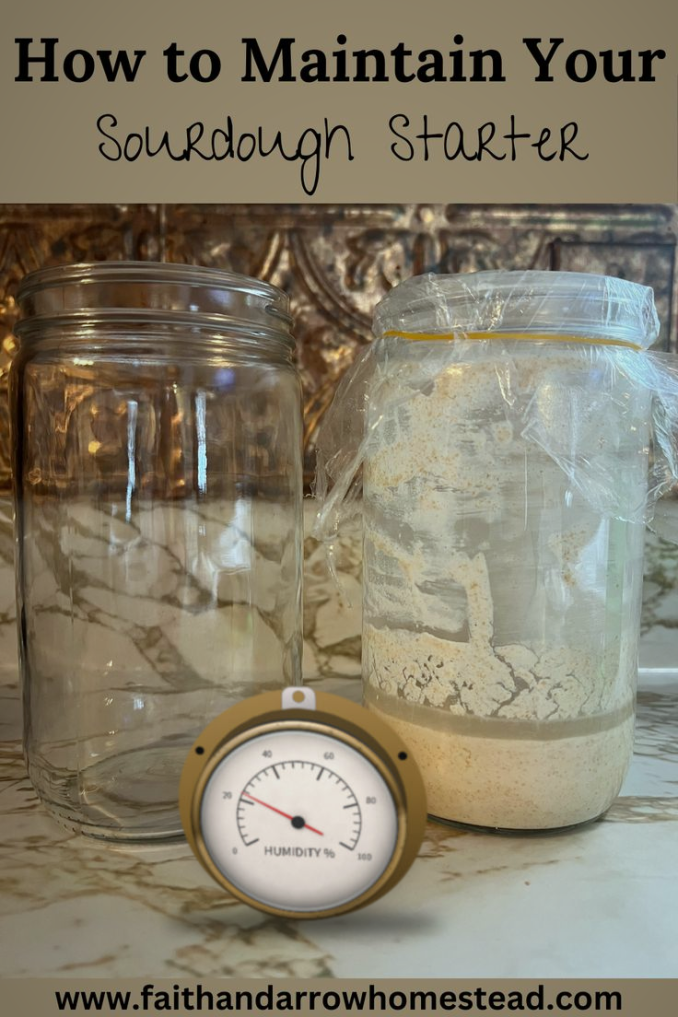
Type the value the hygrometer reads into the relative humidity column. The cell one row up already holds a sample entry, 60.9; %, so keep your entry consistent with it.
24; %
